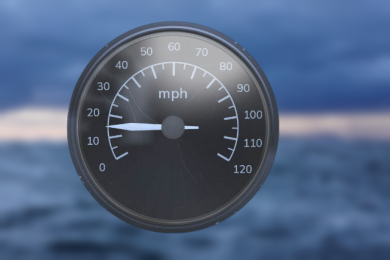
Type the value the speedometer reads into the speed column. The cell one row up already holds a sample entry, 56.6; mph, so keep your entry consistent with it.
15; mph
